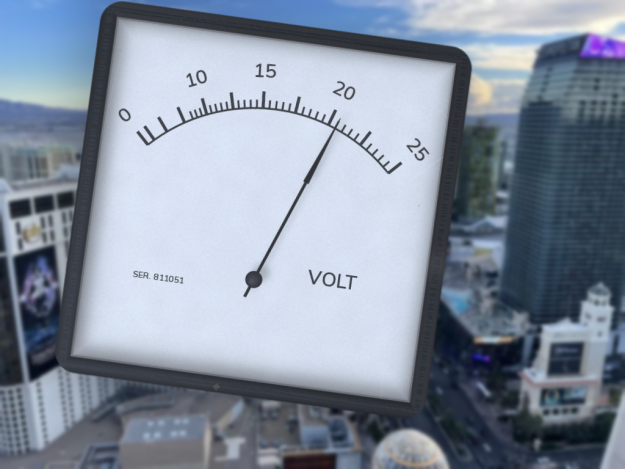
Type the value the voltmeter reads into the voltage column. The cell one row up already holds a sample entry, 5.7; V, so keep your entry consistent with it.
20.5; V
